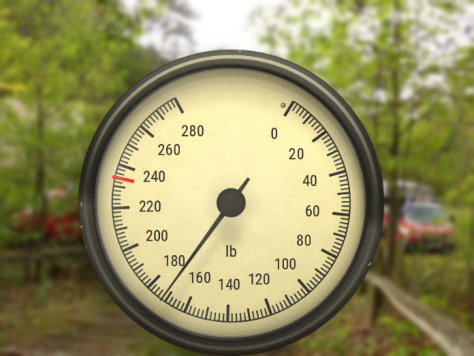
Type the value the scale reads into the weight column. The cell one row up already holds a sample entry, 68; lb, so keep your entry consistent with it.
172; lb
